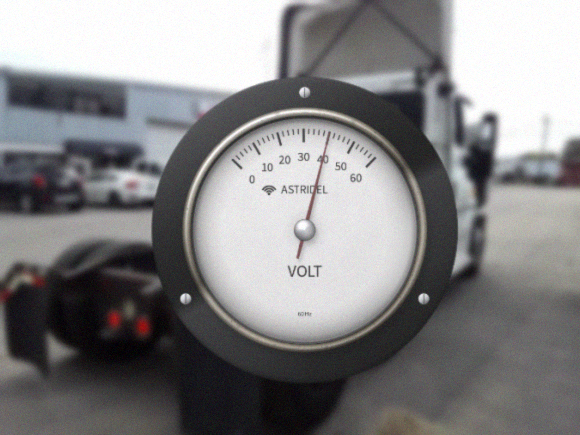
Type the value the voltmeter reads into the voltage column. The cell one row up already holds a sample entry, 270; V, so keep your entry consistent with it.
40; V
